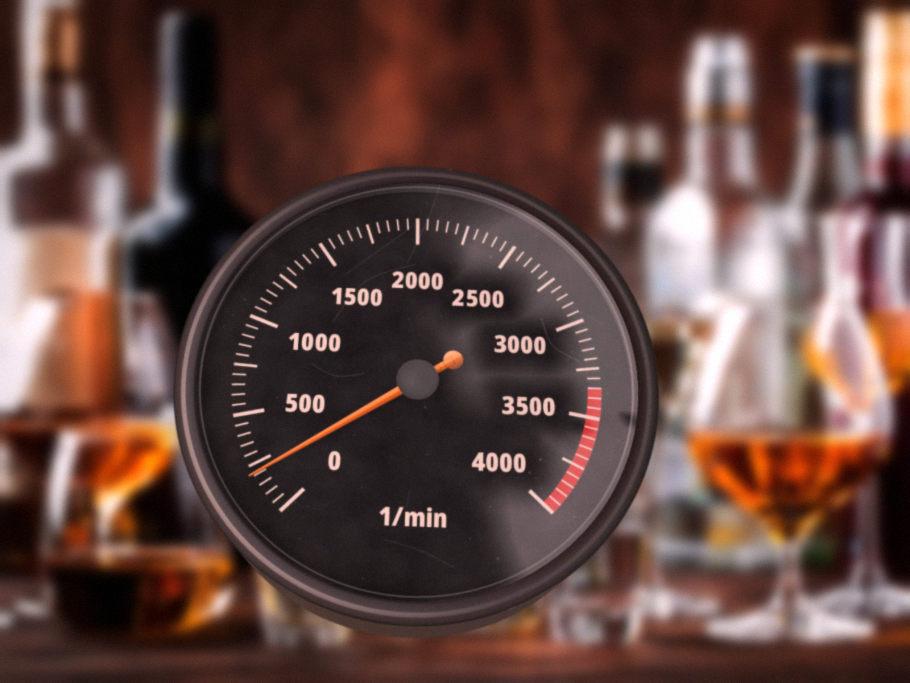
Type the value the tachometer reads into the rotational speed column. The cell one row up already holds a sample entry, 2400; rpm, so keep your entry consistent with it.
200; rpm
